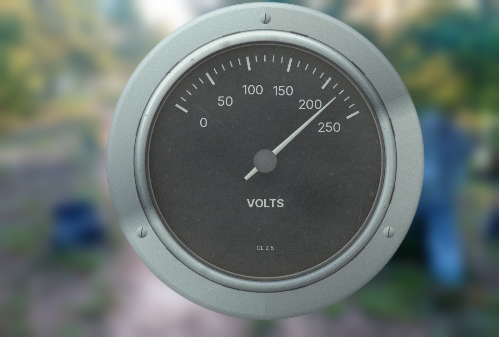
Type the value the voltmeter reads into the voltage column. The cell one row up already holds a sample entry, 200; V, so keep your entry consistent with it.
220; V
